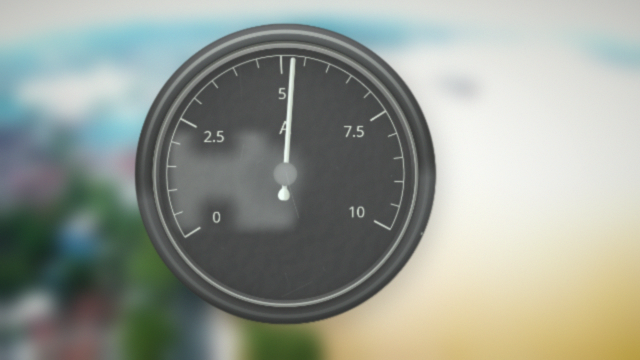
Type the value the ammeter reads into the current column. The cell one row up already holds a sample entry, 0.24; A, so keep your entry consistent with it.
5.25; A
